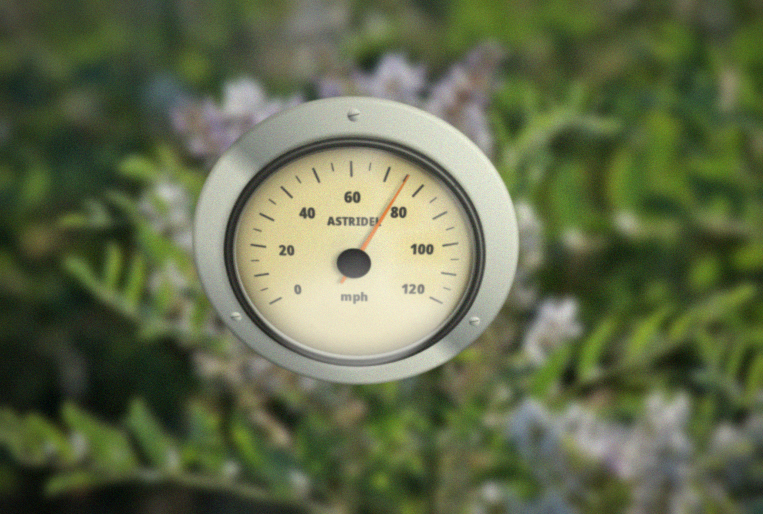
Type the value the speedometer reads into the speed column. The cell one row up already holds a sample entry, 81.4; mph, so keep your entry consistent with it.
75; mph
